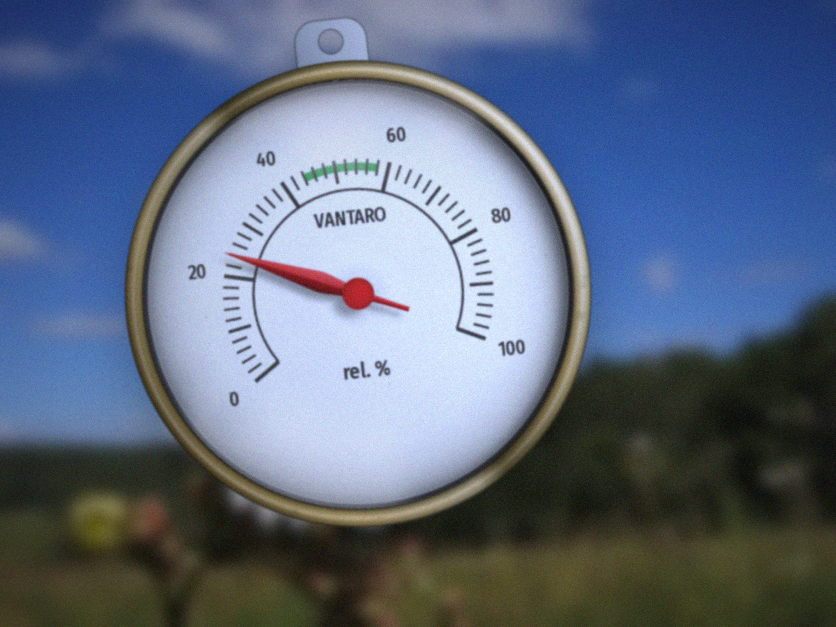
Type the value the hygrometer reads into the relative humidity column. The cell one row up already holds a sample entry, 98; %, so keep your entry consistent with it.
24; %
